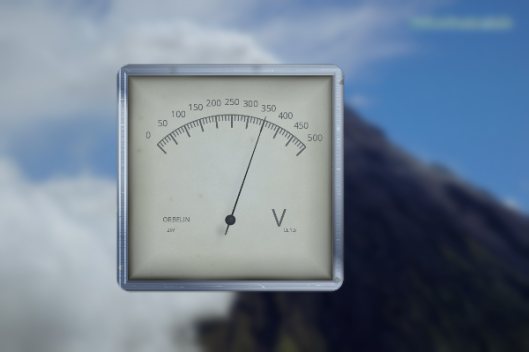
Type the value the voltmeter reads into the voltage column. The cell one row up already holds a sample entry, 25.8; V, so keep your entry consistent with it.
350; V
